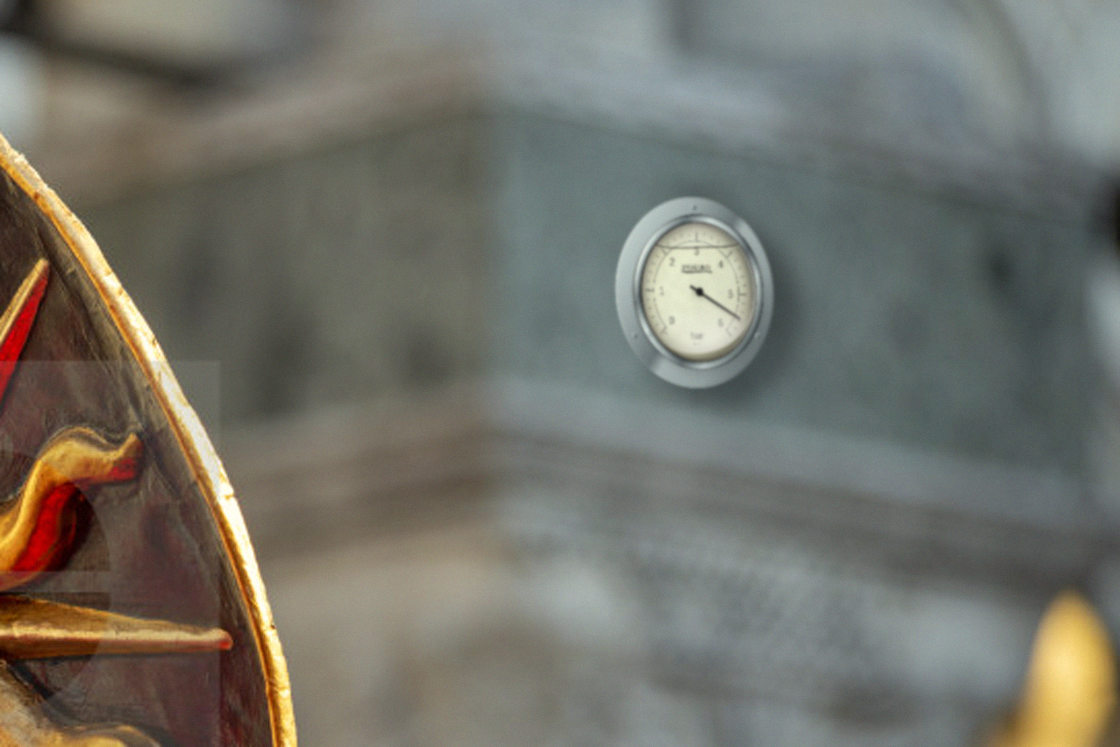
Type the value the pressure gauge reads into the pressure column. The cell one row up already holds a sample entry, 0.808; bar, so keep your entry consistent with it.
5.6; bar
